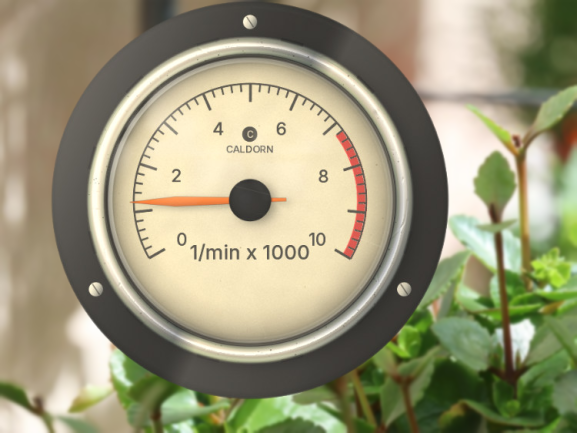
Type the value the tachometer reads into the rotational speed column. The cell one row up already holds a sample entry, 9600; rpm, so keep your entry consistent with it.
1200; rpm
